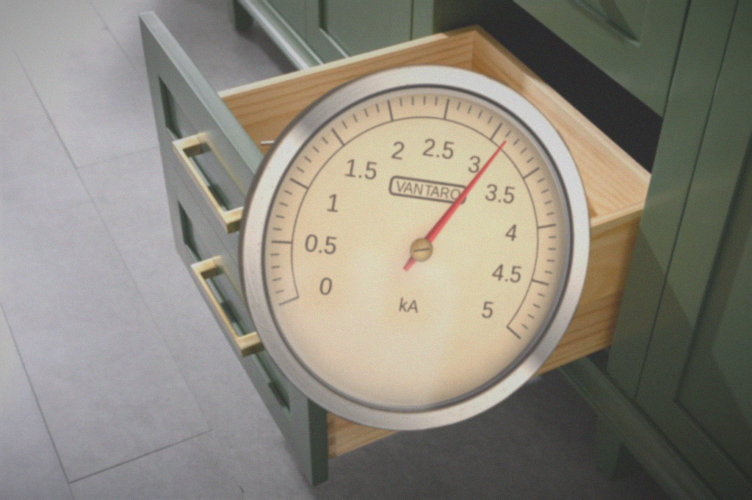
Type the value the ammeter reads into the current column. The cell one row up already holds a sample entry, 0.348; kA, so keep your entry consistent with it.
3.1; kA
